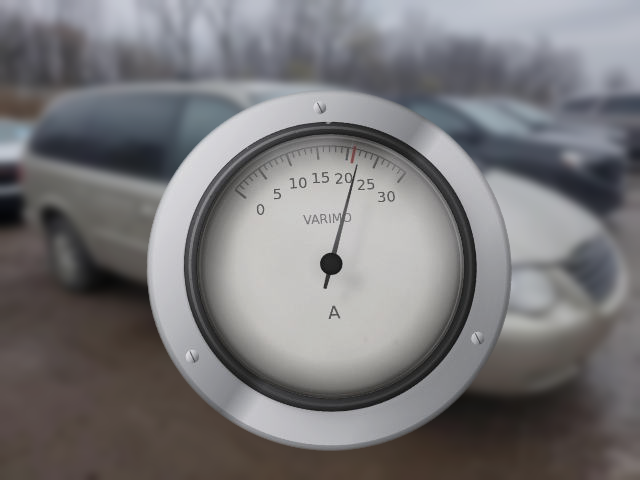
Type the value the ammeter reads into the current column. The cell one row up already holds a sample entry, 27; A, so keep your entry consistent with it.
22; A
